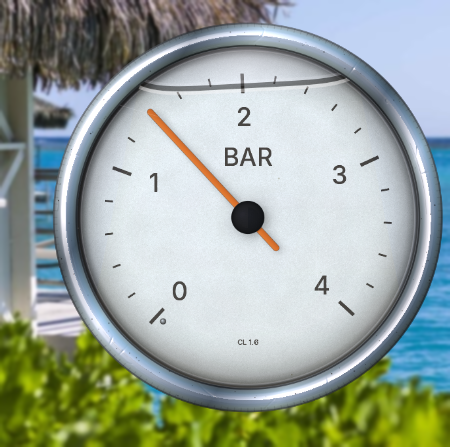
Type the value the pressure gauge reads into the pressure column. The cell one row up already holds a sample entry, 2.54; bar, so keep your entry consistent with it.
1.4; bar
